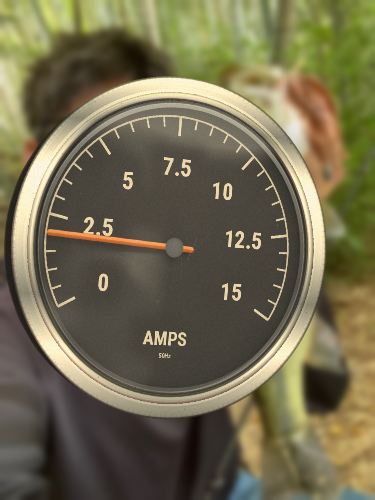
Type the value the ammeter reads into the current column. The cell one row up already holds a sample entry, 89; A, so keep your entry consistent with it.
2; A
